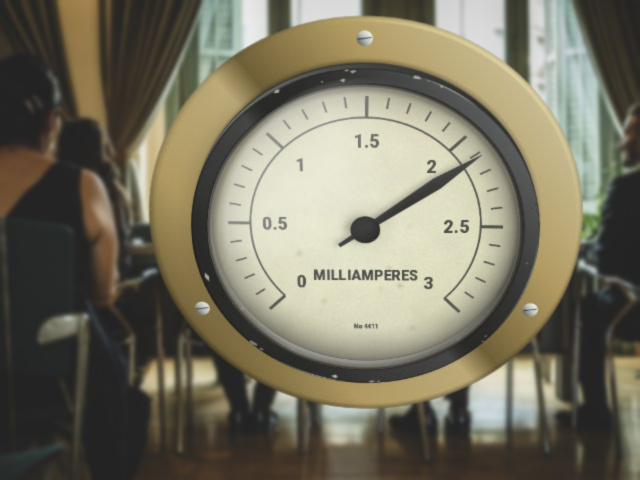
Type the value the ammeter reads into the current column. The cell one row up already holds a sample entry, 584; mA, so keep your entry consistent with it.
2.1; mA
